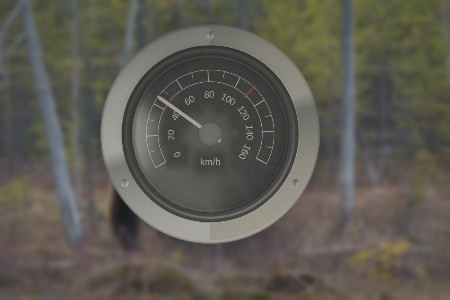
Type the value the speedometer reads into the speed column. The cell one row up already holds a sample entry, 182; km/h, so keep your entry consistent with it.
45; km/h
